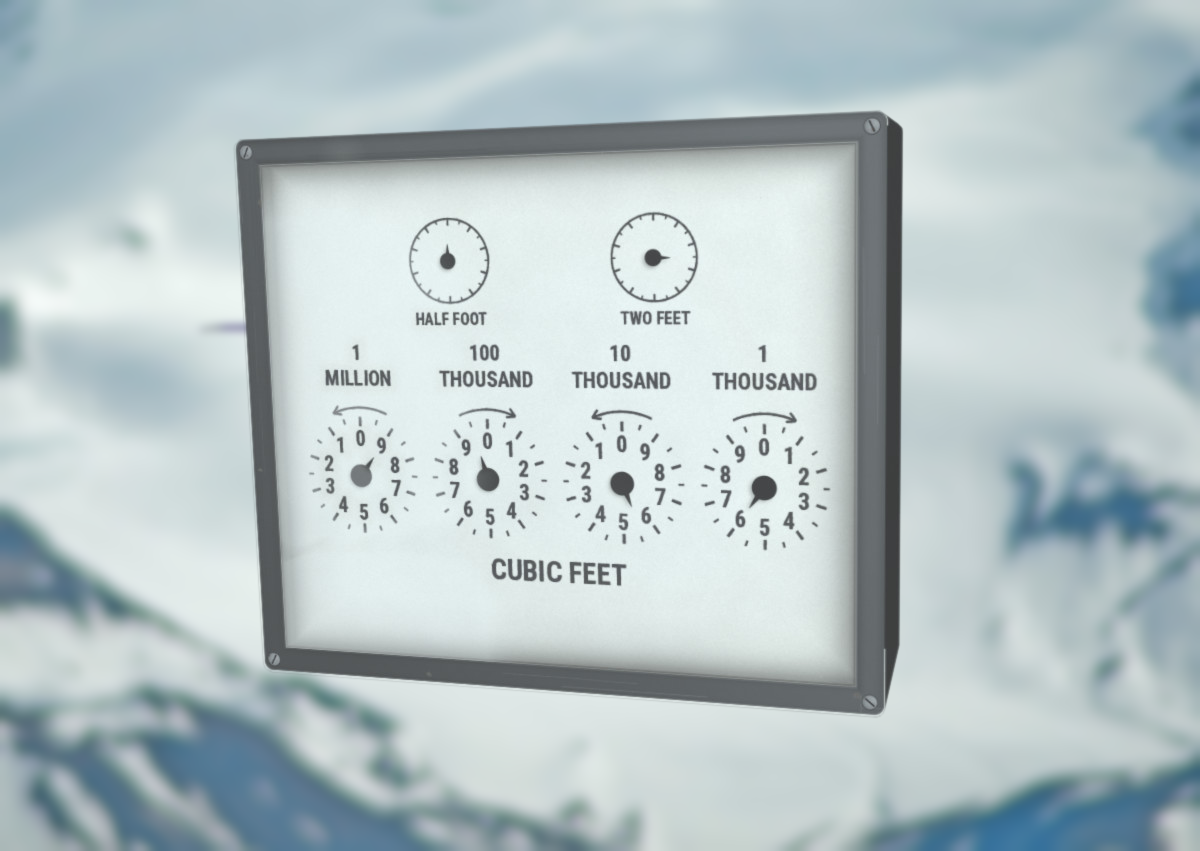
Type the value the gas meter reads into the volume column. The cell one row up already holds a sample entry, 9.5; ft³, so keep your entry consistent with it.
895600; ft³
